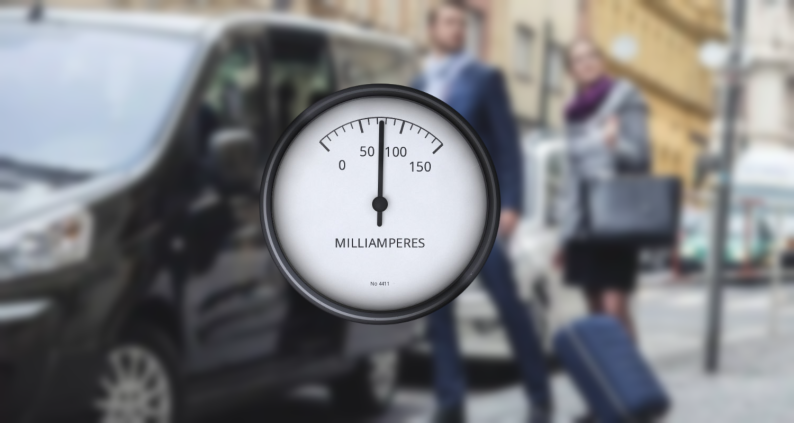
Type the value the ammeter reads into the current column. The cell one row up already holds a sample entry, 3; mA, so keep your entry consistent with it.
75; mA
